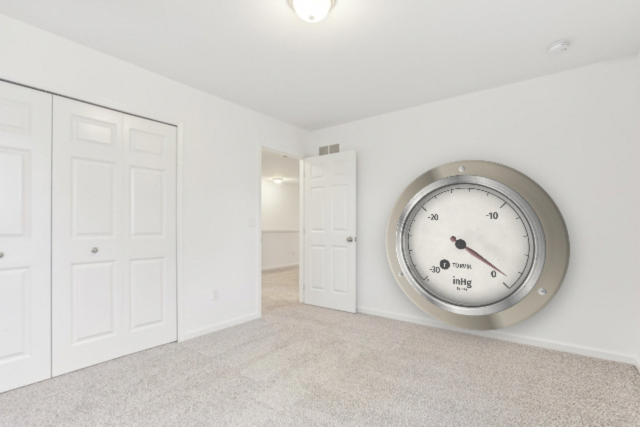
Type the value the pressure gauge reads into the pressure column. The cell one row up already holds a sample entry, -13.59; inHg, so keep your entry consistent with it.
-1; inHg
